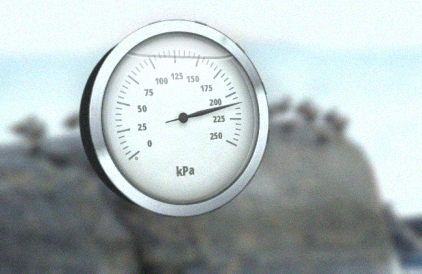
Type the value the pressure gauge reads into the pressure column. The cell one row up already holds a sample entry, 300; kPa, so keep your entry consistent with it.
210; kPa
